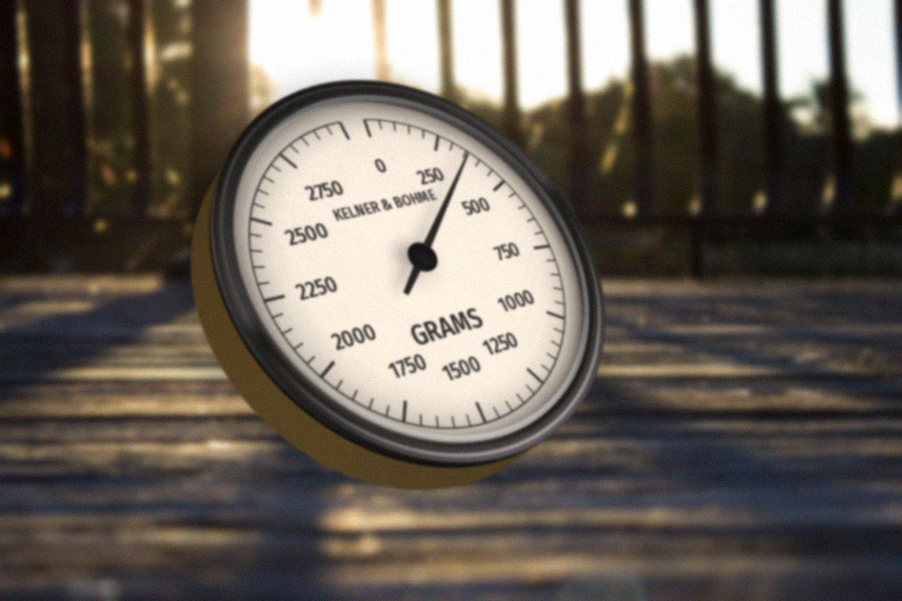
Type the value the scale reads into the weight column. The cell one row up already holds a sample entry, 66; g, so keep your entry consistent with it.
350; g
